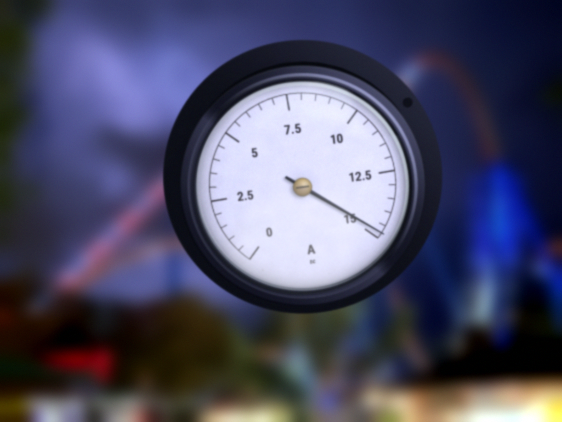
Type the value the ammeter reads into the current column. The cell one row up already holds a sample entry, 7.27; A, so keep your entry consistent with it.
14.75; A
